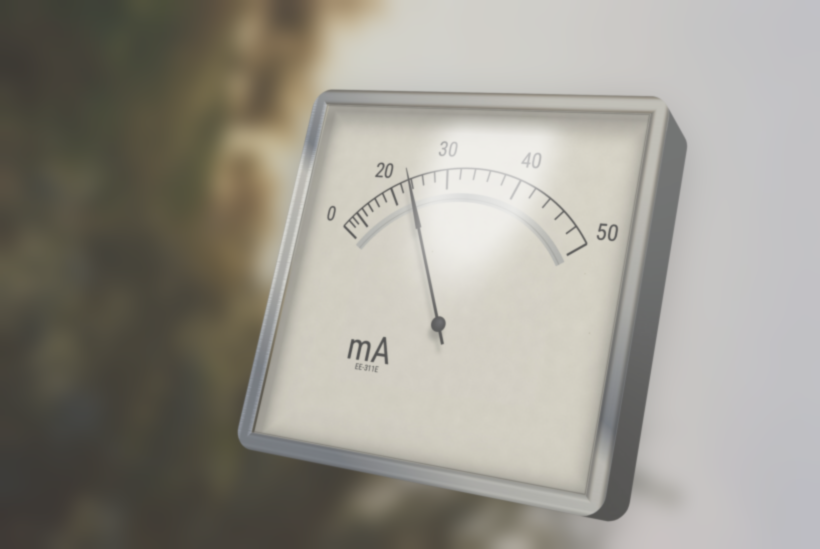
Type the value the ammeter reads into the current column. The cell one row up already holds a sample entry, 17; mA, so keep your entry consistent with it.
24; mA
